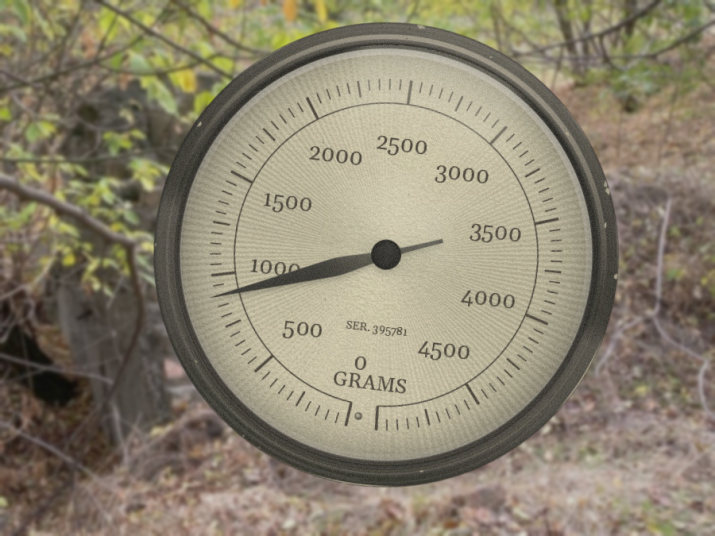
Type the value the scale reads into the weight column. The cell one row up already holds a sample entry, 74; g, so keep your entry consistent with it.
900; g
